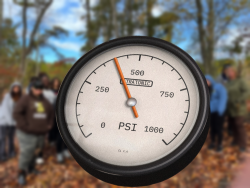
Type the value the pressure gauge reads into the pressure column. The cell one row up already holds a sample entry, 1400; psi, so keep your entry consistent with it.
400; psi
